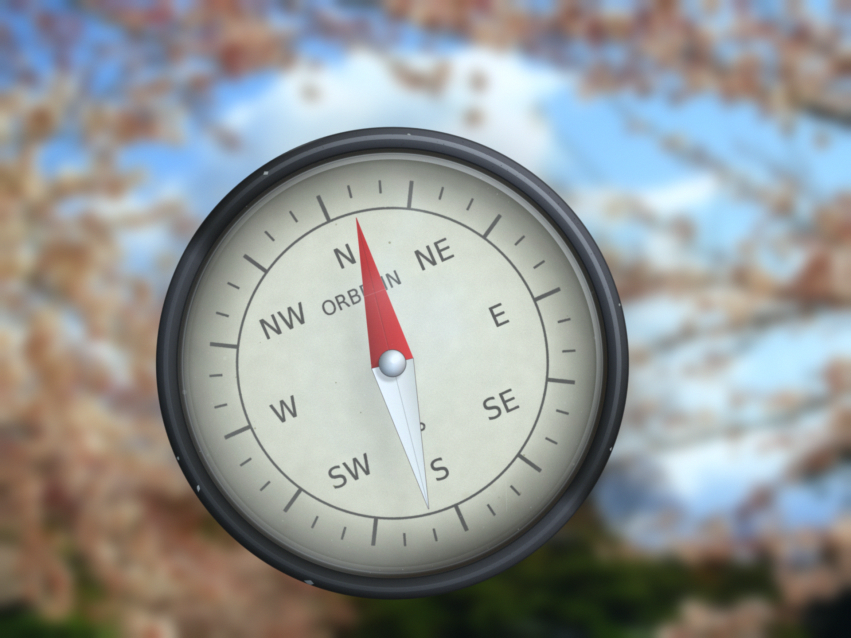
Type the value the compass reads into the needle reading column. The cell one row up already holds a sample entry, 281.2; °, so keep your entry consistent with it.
10; °
